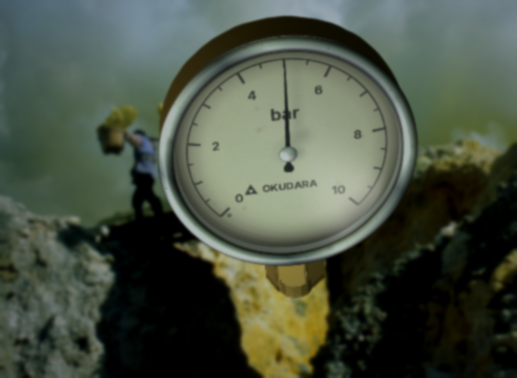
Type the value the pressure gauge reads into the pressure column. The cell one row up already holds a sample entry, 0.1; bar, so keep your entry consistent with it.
5; bar
